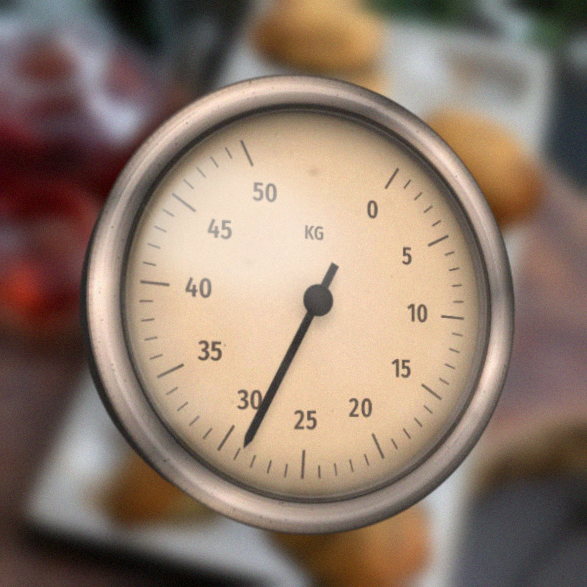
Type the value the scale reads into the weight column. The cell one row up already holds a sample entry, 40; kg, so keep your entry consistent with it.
29; kg
